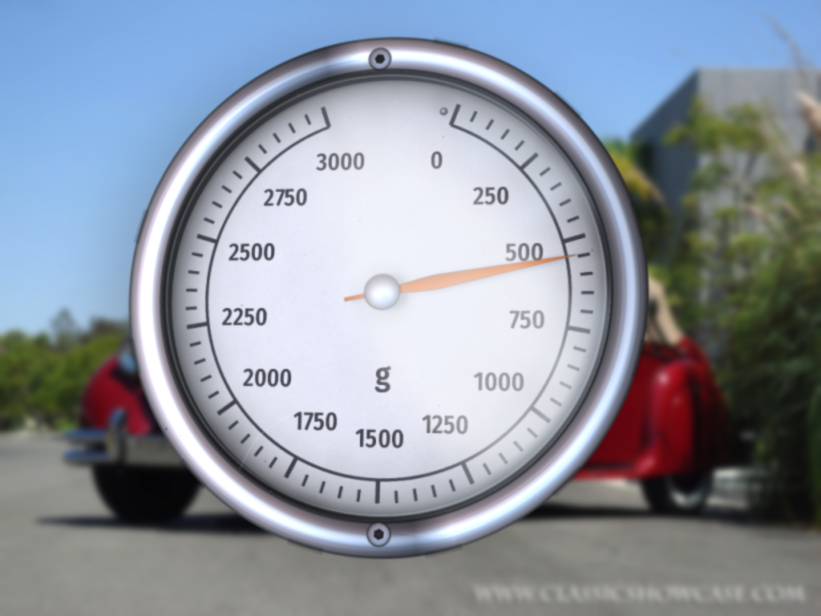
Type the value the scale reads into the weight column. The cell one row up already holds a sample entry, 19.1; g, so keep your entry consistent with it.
550; g
